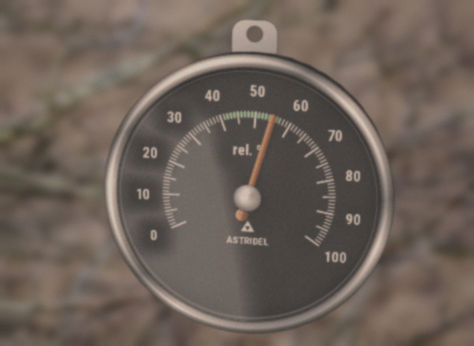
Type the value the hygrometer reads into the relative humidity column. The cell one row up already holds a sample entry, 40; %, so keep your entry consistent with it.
55; %
